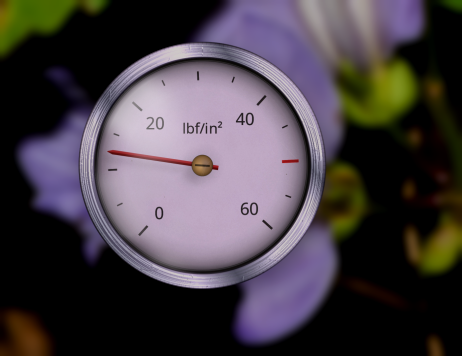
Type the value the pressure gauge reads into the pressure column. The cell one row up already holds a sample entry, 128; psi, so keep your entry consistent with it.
12.5; psi
